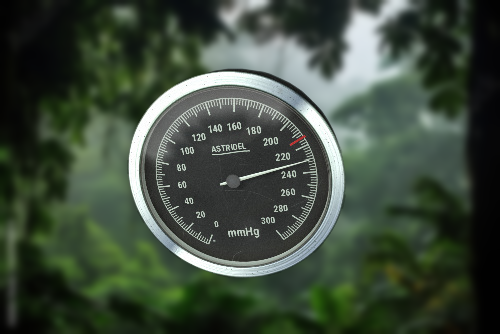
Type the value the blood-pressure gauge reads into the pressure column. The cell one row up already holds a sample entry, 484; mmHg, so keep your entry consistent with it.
230; mmHg
